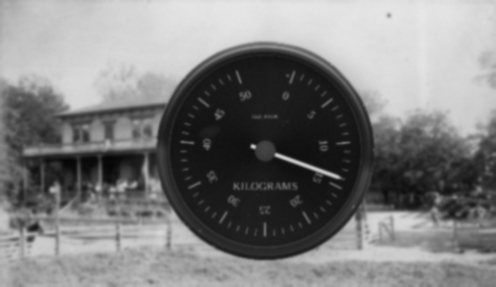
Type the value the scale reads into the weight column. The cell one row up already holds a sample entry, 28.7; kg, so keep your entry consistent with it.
14; kg
